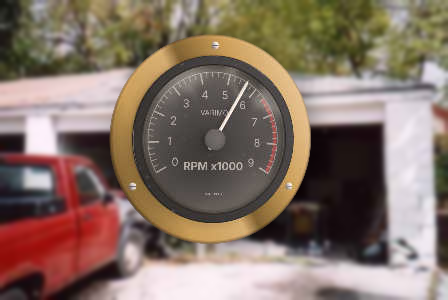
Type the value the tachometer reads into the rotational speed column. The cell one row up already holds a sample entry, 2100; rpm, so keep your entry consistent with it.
5600; rpm
